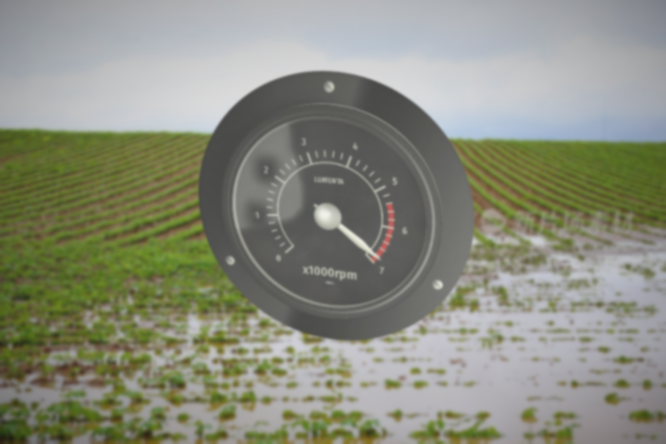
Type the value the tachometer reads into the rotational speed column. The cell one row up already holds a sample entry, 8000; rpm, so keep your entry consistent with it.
6800; rpm
